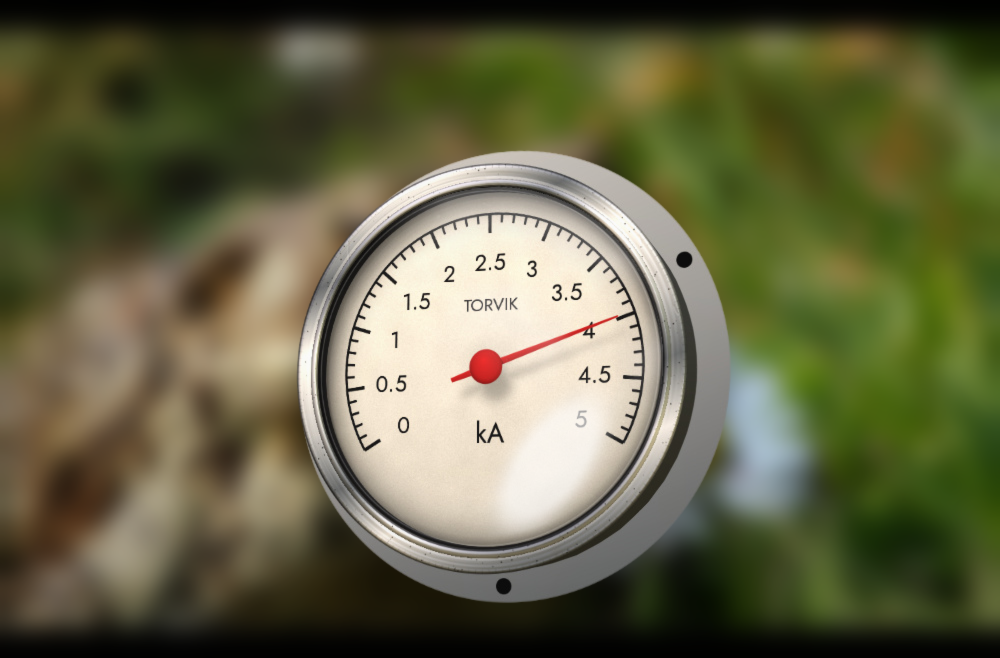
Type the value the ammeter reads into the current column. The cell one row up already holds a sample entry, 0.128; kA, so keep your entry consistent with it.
4; kA
